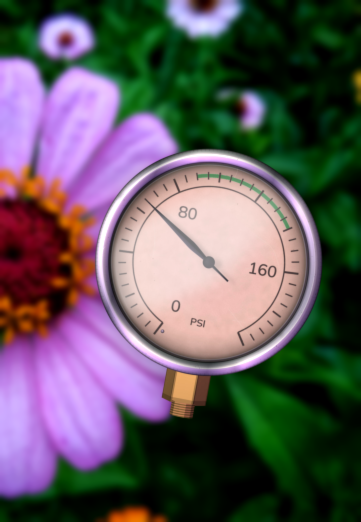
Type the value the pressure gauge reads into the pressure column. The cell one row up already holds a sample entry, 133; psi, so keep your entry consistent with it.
65; psi
